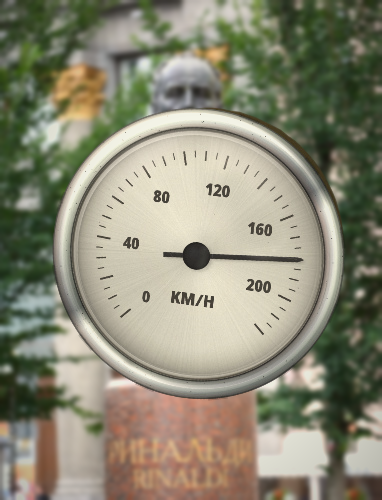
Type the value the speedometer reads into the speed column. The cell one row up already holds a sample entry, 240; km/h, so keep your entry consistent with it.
180; km/h
